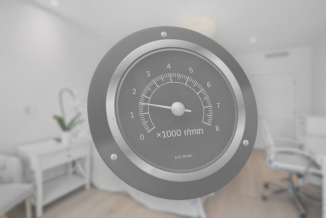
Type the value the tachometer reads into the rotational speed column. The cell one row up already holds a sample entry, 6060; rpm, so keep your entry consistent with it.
1500; rpm
